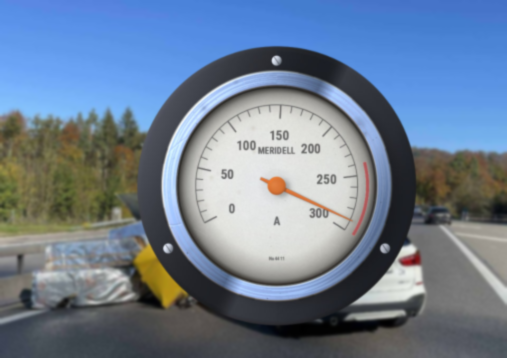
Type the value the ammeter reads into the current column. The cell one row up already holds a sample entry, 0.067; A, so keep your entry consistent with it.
290; A
